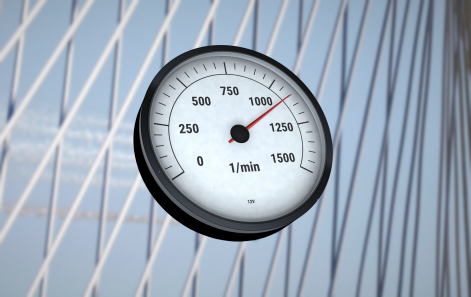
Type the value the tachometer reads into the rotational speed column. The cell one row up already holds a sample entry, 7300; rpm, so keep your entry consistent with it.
1100; rpm
